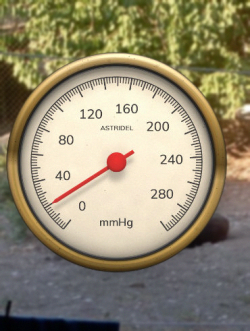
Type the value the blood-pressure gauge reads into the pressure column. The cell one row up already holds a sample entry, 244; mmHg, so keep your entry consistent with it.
20; mmHg
